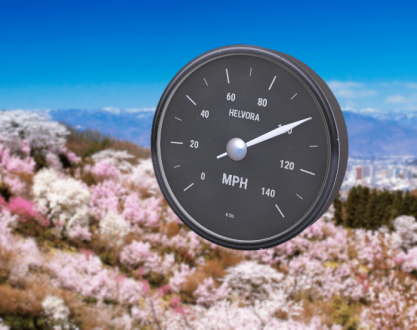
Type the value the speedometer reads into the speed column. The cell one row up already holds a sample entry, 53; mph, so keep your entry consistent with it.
100; mph
